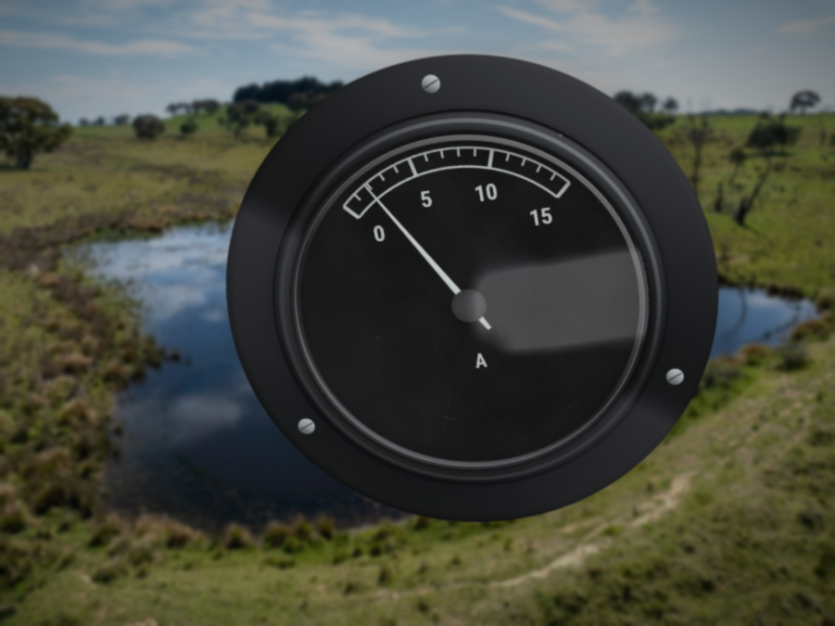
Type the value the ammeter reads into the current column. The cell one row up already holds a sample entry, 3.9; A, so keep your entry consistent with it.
2; A
